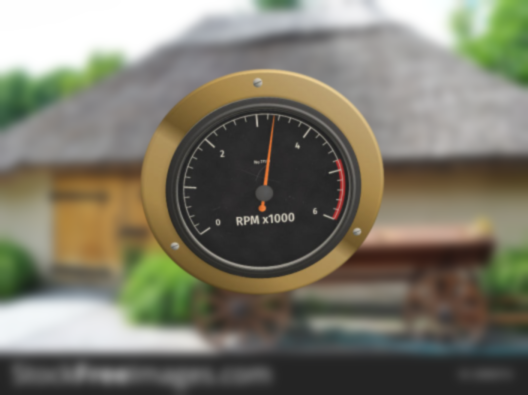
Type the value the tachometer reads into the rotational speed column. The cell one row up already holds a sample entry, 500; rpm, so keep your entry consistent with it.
3300; rpm
